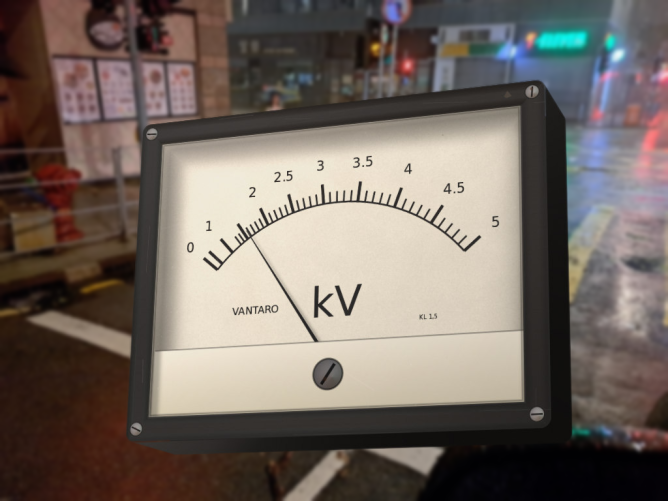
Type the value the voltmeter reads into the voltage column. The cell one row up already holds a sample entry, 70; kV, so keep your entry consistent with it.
1.6; kV
